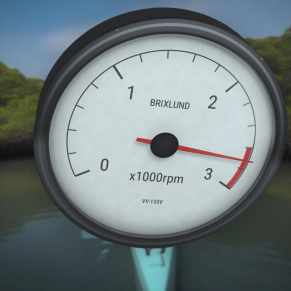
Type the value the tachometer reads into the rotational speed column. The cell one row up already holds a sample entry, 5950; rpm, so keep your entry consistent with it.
2700; rpm
